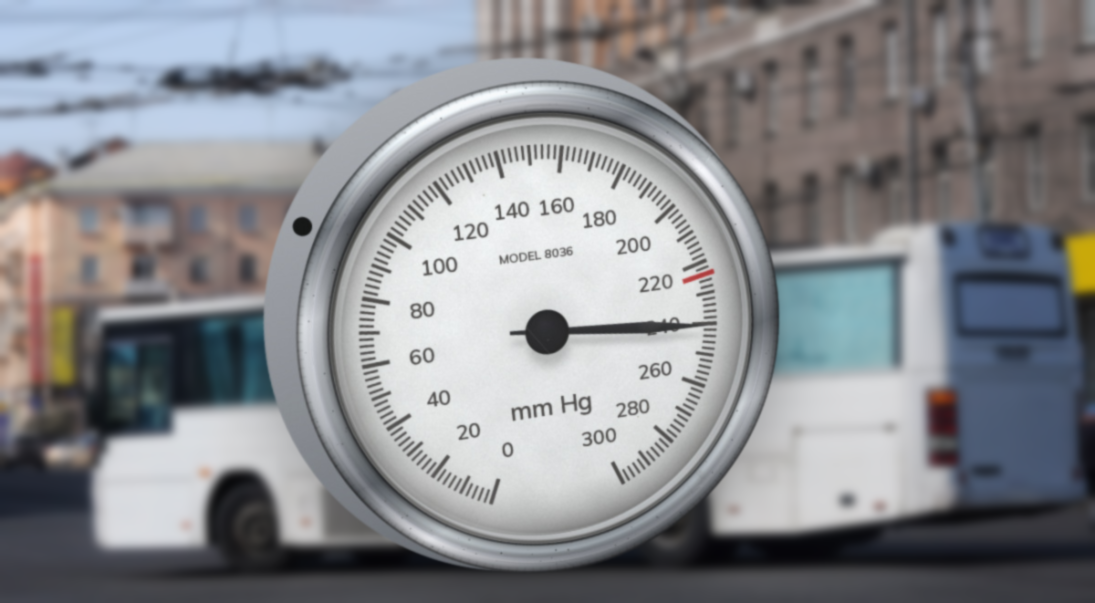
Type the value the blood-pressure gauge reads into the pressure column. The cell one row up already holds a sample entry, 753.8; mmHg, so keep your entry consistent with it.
240; mmHg
